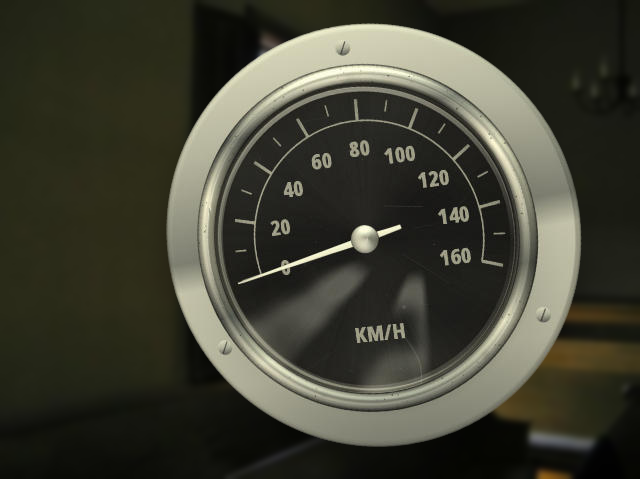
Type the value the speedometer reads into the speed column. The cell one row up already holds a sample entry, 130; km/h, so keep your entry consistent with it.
0; km/h
